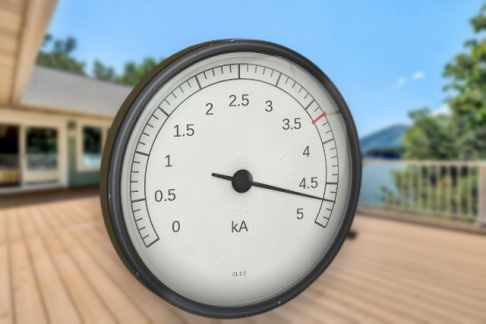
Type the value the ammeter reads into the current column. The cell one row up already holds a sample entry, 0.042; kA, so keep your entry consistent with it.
4.7; kA
